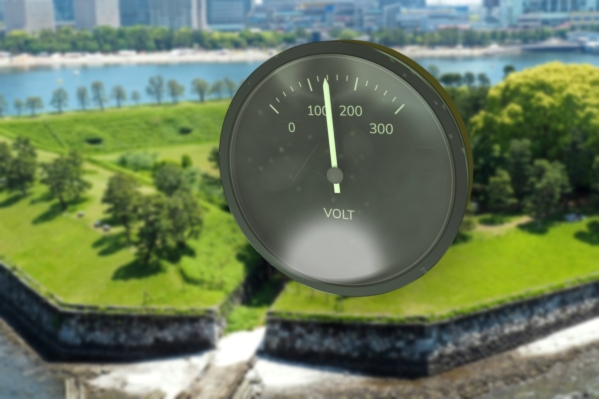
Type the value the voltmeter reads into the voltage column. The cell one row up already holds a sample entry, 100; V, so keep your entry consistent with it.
140; V
